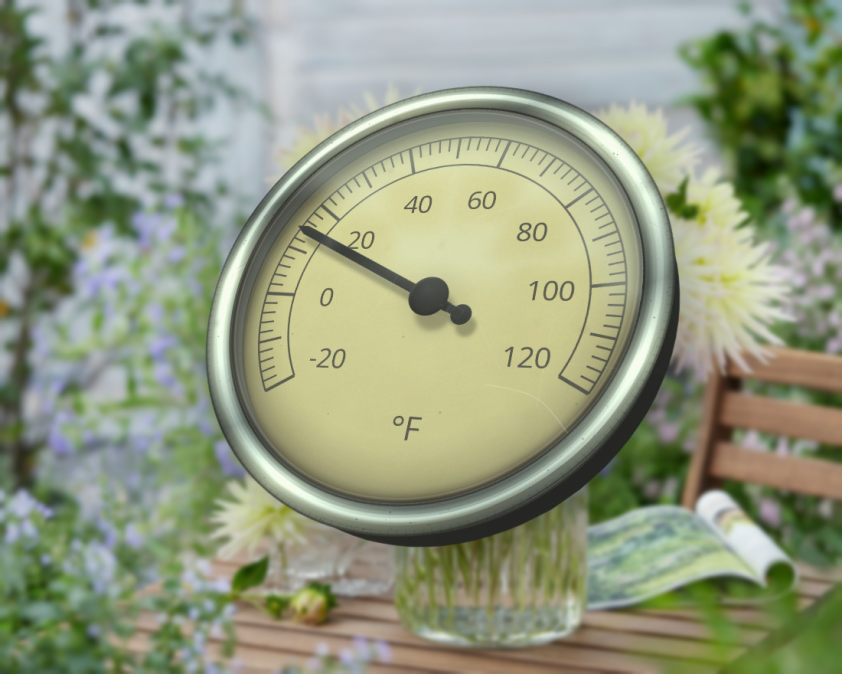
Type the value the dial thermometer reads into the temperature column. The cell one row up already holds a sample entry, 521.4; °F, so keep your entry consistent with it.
14; °F
